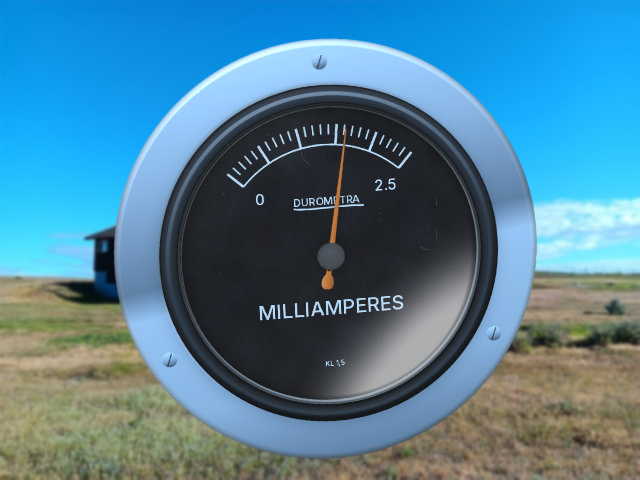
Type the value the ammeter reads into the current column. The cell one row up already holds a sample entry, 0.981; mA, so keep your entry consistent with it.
1.6; mA
